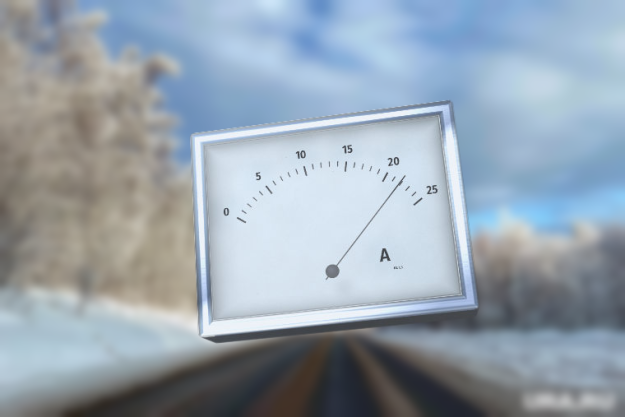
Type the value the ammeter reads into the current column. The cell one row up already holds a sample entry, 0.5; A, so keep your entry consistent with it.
22; A
